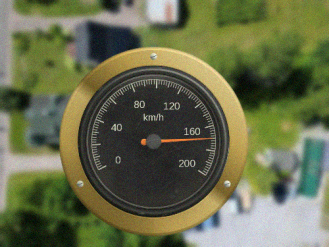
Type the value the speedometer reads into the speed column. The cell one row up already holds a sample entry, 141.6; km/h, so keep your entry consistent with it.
170; km/h
